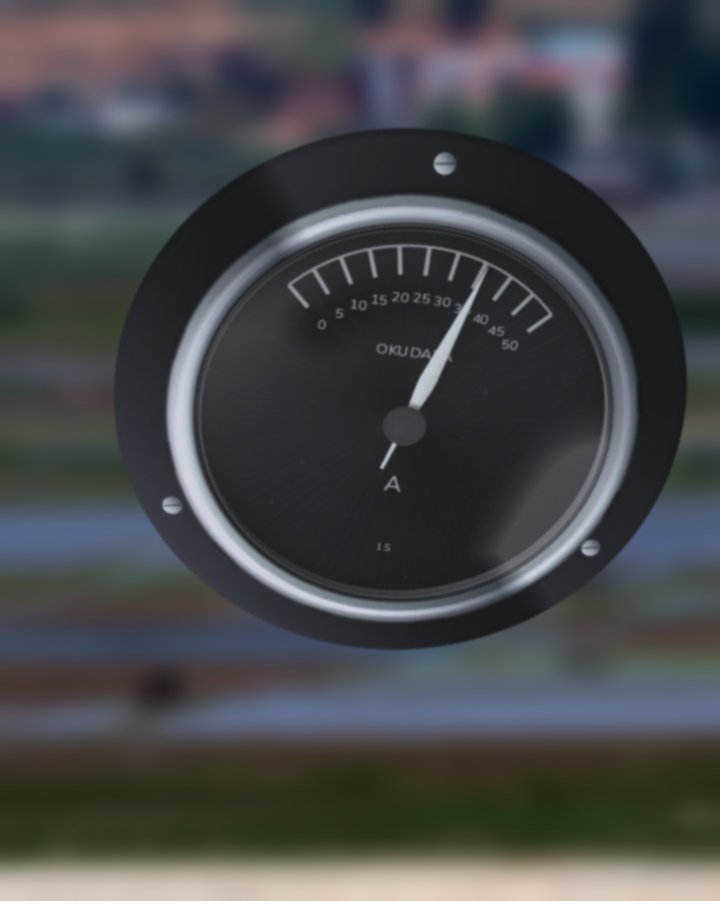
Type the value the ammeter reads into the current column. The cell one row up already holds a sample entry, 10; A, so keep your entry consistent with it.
35; A
